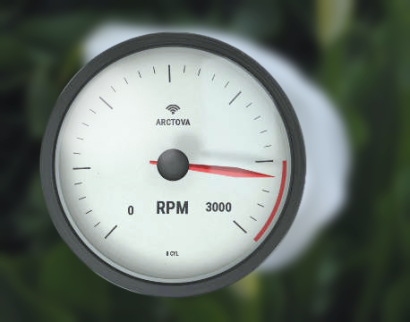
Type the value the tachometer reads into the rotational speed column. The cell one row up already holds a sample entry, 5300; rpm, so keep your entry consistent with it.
2600; rpm
